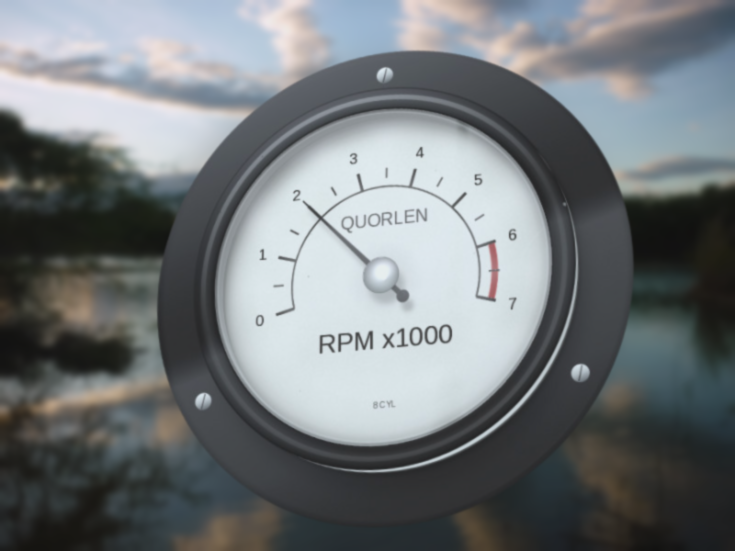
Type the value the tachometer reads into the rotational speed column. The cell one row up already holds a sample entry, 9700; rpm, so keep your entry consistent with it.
2000; rpm
